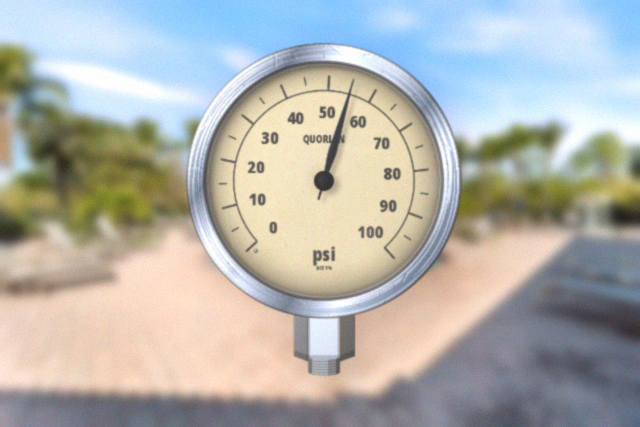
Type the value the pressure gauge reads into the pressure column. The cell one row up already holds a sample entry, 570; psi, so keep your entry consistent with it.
55; psi
